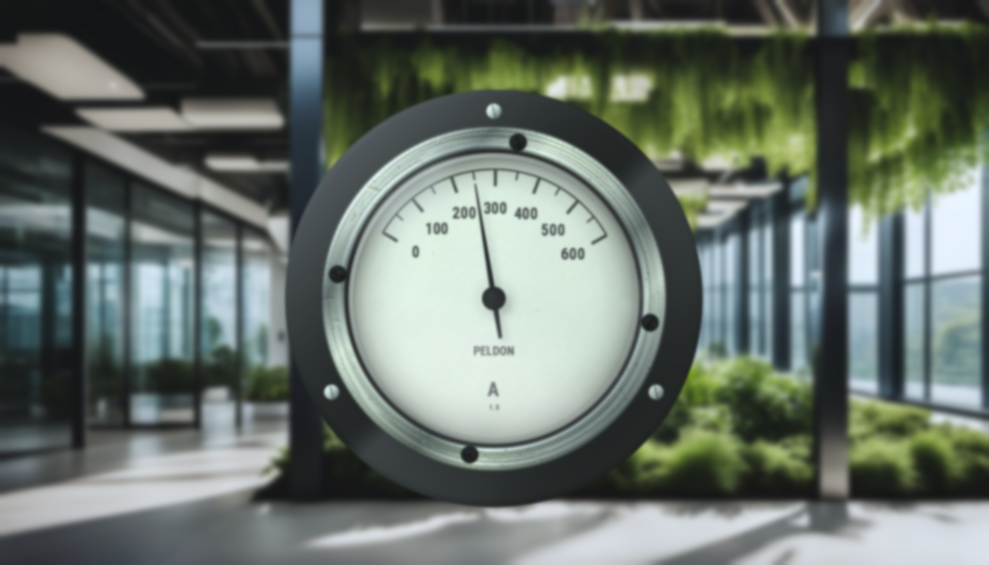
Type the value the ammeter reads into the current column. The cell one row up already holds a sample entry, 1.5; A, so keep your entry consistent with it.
250; A
